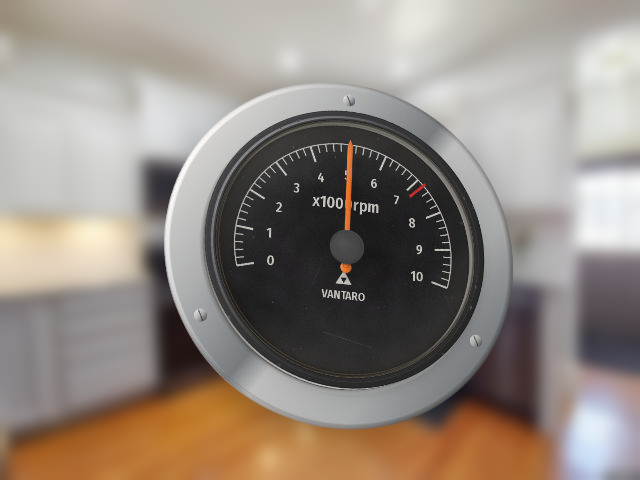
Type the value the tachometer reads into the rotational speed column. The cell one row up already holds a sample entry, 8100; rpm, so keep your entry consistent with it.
5000; rpm
